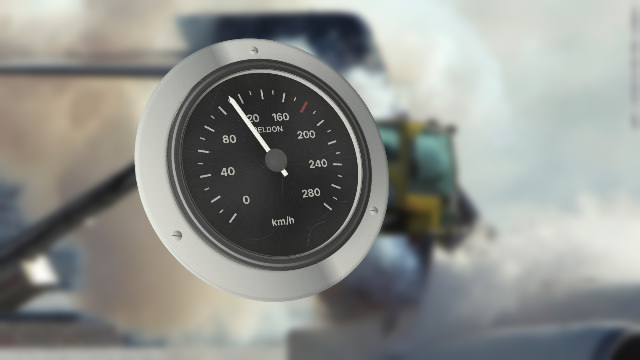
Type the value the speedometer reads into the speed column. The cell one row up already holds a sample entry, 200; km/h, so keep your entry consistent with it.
110; km/h
